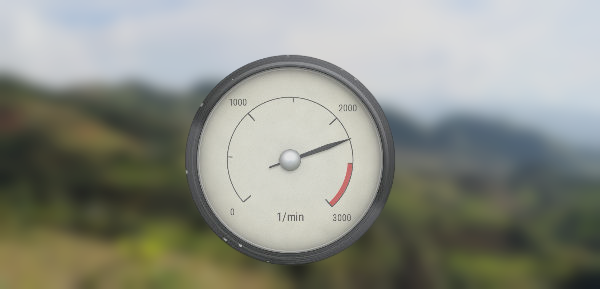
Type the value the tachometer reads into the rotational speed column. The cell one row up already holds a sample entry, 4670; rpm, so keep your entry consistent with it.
2250; rpm
